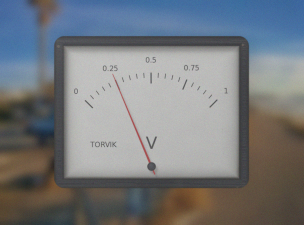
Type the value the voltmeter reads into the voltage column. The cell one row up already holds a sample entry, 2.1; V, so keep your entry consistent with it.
0.25; V
